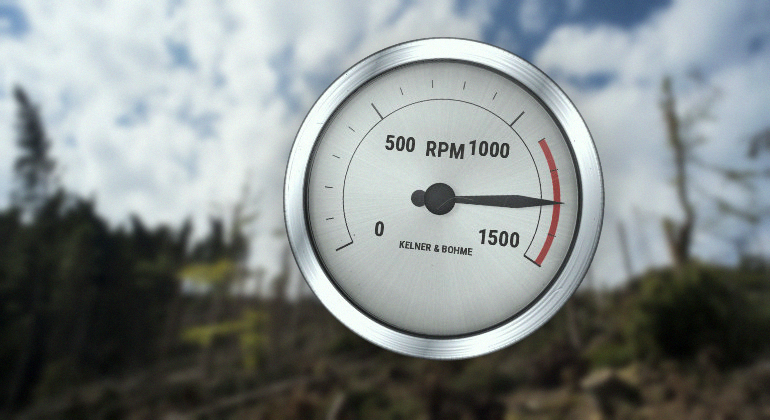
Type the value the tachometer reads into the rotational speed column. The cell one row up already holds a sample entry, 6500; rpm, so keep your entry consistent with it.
1300; rpm
